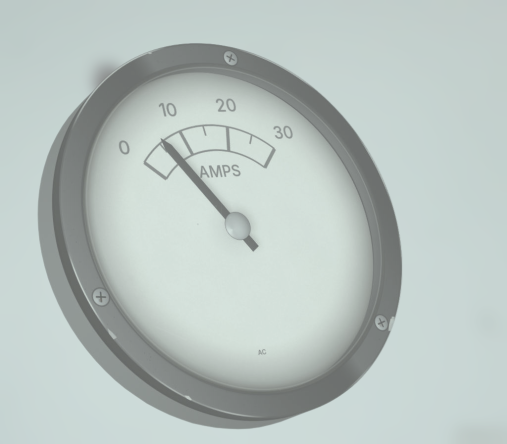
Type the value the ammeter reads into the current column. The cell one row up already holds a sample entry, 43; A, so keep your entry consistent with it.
5; A
